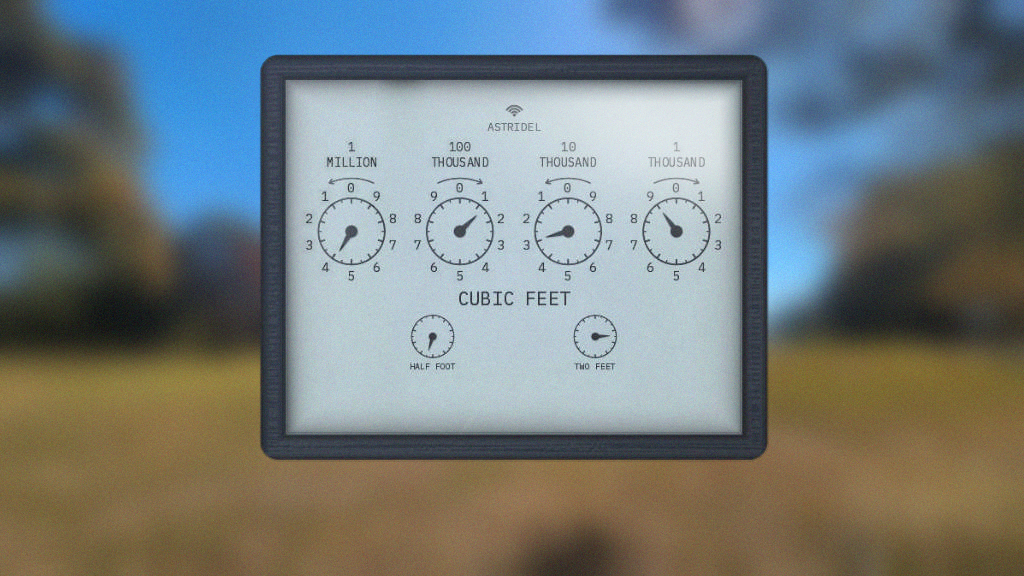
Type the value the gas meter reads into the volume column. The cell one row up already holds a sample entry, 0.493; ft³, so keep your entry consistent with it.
412900; ft³
